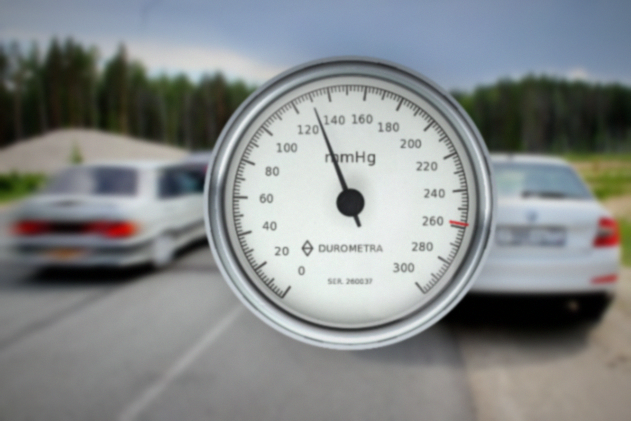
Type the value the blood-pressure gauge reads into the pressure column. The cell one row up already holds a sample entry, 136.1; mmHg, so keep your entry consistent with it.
130; mmHg
